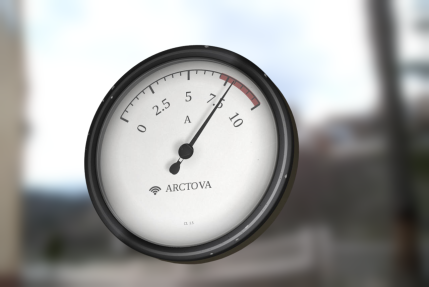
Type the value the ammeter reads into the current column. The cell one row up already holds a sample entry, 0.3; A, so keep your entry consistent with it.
8; A
